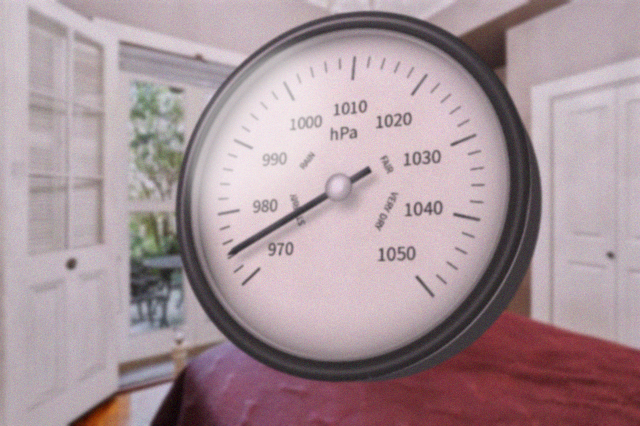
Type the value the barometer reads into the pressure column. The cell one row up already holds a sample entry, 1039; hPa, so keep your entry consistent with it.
974; hPa
